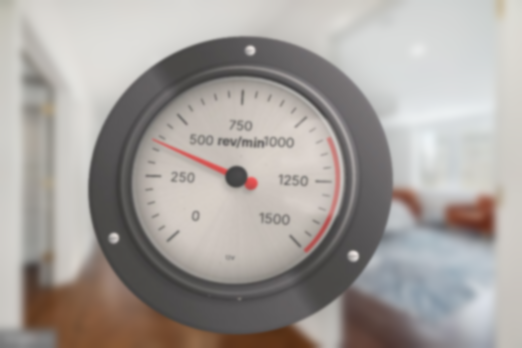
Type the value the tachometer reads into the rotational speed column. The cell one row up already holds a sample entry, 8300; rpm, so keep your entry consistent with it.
375; rpm
